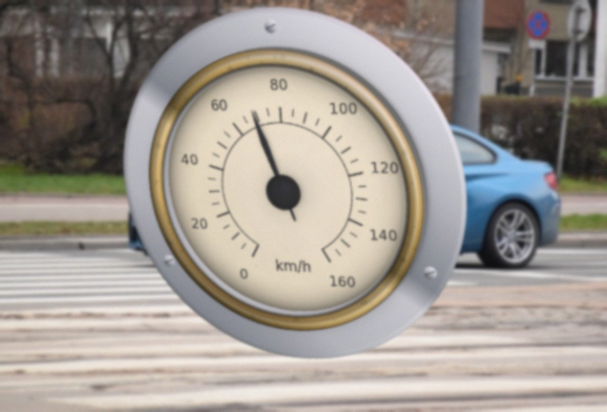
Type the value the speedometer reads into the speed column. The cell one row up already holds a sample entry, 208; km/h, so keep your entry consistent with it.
70; km/h
